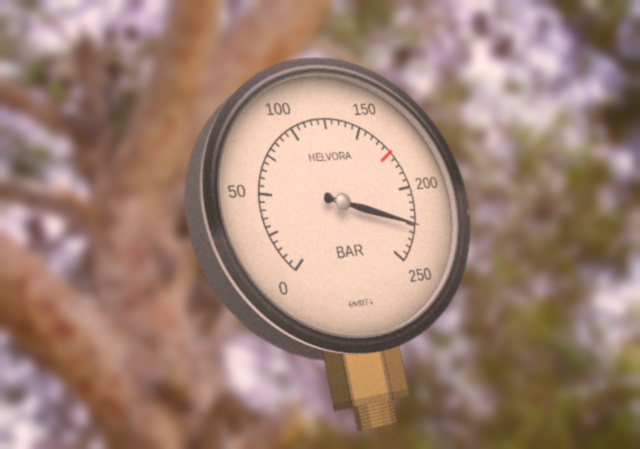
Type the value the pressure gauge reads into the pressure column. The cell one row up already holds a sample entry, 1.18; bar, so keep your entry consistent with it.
225; bar
